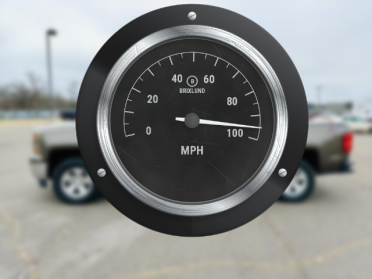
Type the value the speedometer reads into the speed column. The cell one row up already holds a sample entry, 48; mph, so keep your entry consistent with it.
95; mph
